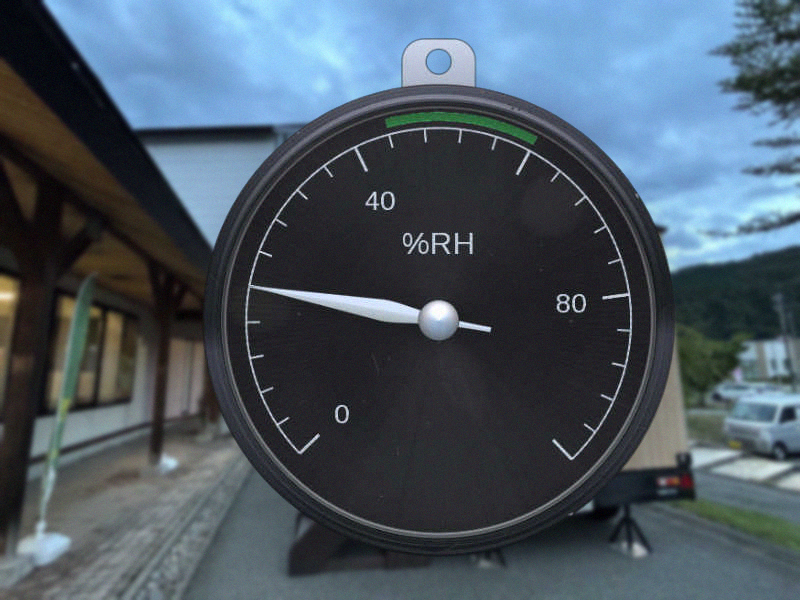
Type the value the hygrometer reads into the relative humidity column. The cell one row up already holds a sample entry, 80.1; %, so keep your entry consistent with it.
20; %
